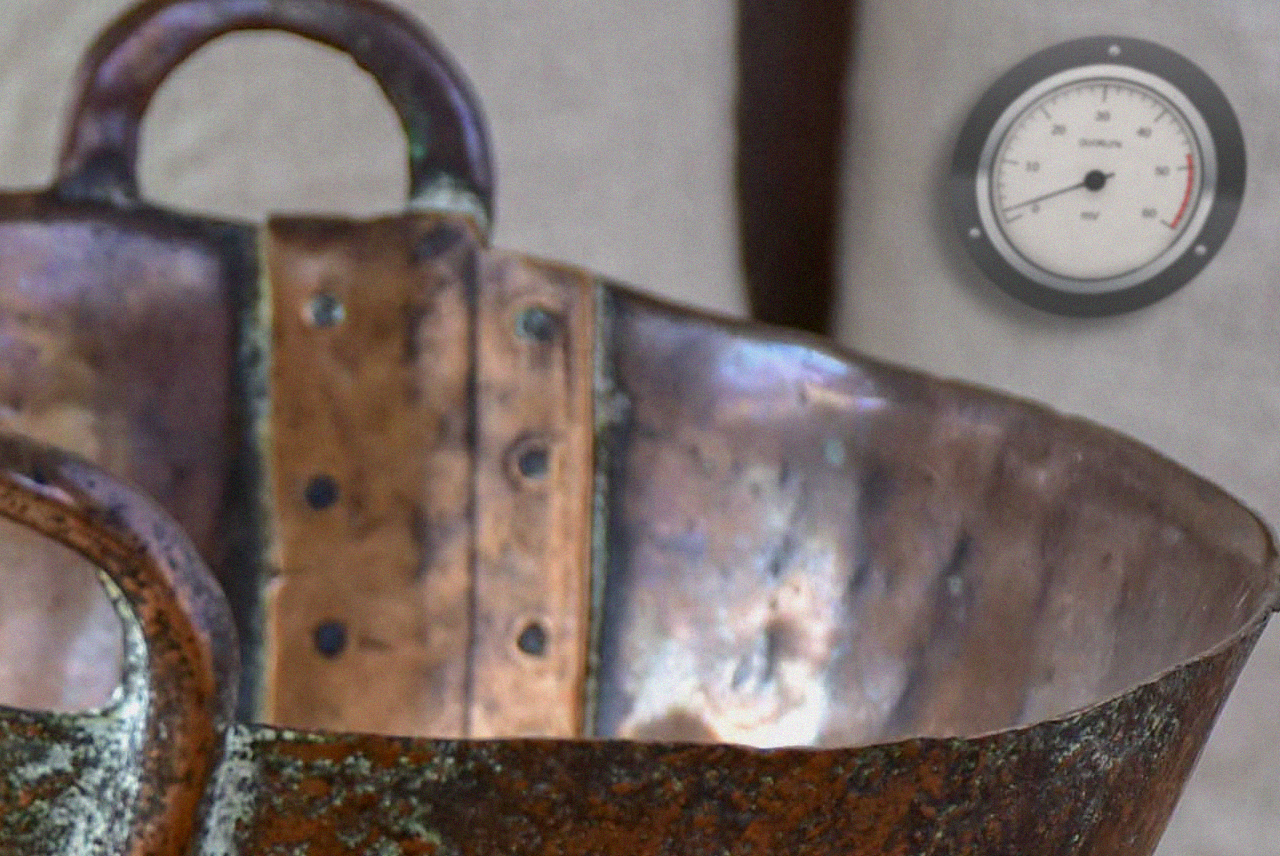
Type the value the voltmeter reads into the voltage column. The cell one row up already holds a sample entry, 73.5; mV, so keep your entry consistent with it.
2; mV
